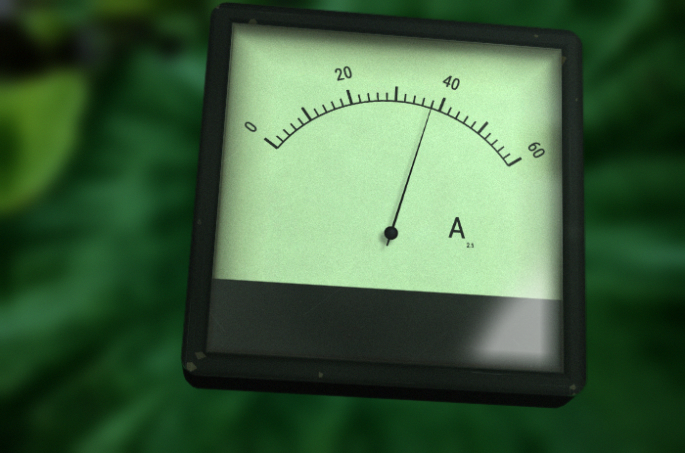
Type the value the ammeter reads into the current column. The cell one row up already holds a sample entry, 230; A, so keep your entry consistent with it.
38; A
